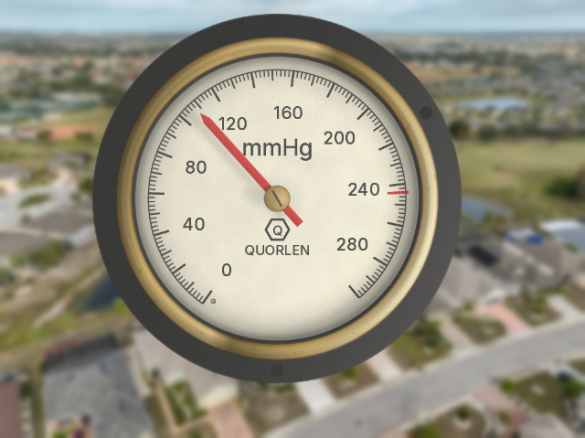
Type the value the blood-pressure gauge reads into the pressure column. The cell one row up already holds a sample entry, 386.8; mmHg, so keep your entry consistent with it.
108; mmHg
